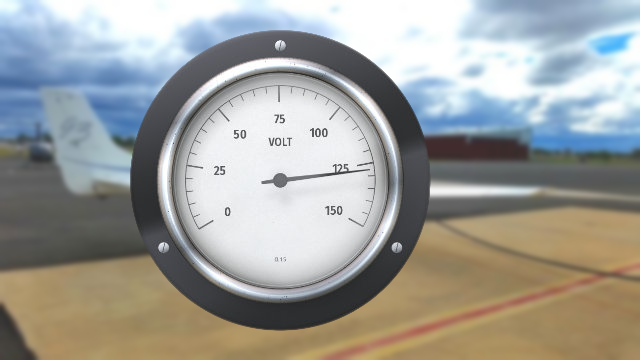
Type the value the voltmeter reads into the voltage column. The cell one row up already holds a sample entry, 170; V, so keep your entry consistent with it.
127.5; V
